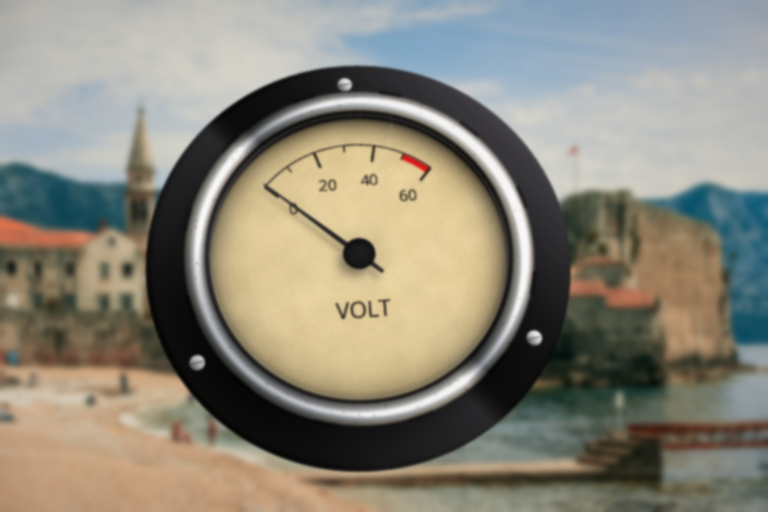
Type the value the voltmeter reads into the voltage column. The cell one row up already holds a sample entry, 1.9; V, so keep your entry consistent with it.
0; V
